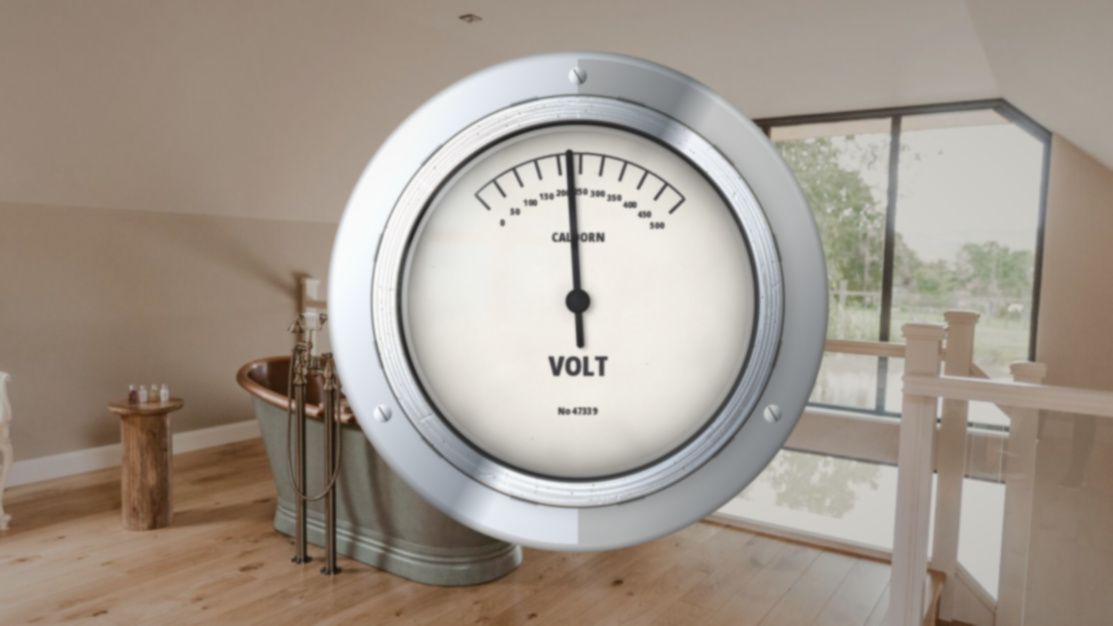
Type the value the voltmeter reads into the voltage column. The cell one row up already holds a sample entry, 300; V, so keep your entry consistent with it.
225; V
